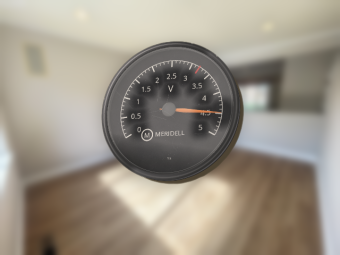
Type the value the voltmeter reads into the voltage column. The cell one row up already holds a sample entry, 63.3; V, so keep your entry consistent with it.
4.5; V
